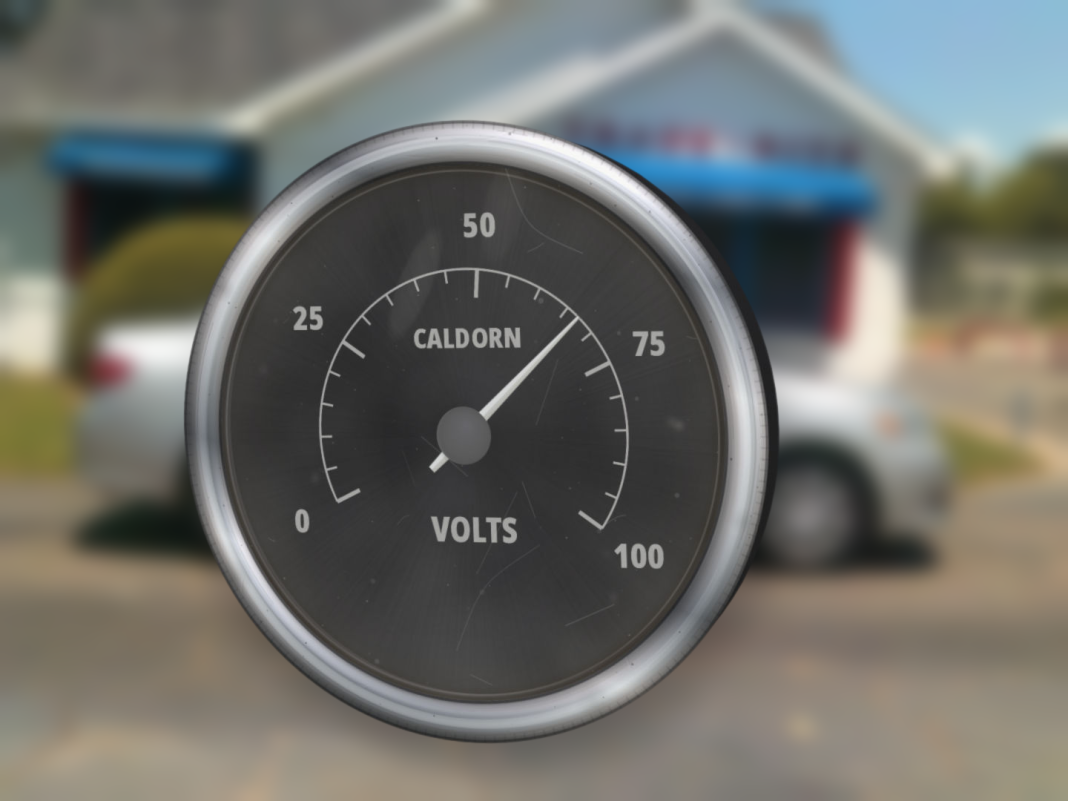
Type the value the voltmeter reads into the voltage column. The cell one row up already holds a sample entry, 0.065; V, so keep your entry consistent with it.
67.5; V
